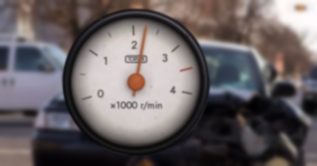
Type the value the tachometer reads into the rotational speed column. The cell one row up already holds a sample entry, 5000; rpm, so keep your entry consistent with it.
2250; rpm
